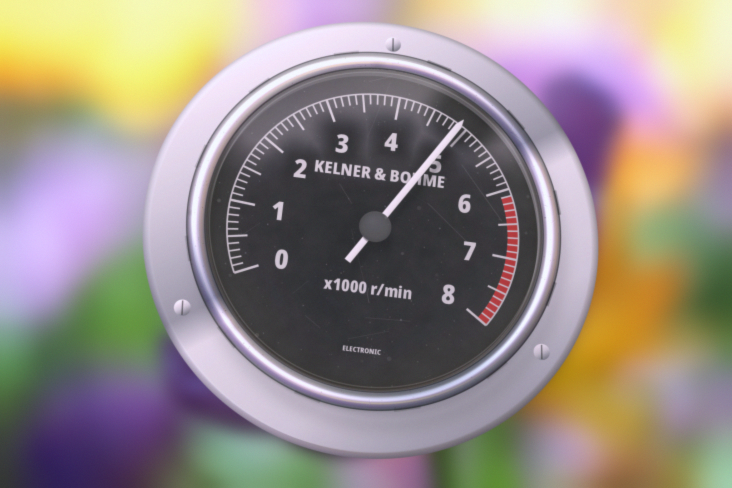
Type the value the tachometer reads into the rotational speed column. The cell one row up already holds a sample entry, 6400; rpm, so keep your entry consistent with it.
4900; rpm
